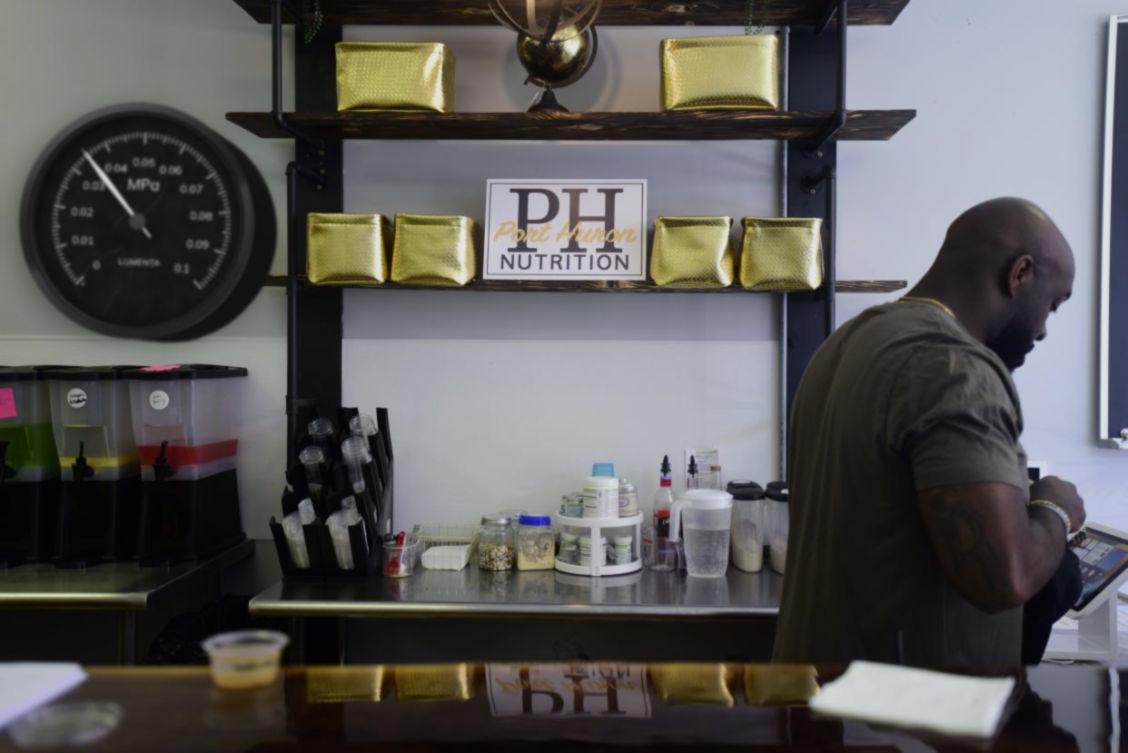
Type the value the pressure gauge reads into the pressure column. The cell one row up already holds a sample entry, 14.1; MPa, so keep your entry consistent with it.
0.035; MPa
